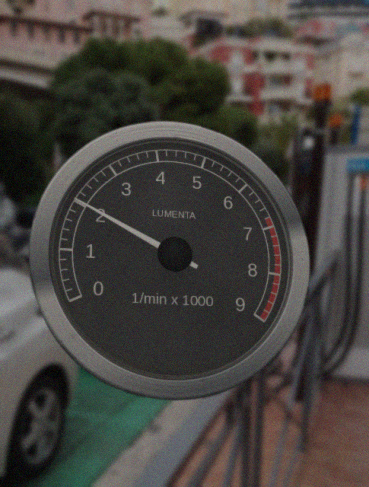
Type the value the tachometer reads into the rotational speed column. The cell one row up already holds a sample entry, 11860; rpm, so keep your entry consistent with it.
2000; rpm
